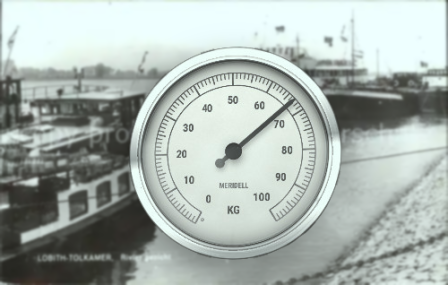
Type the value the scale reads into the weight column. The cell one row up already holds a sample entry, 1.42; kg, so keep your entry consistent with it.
67; kg
